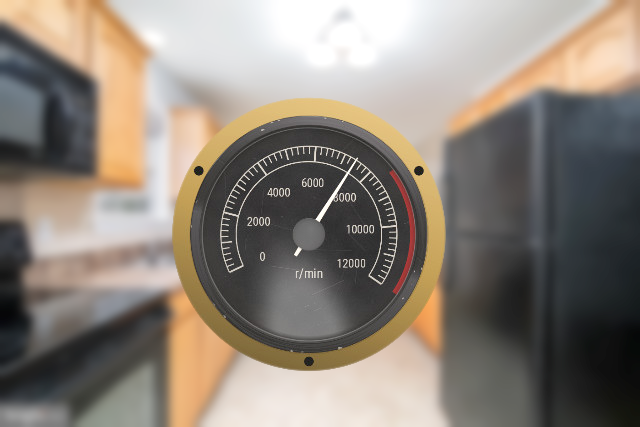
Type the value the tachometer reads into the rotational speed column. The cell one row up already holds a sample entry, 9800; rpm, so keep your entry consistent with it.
7400; rpm
